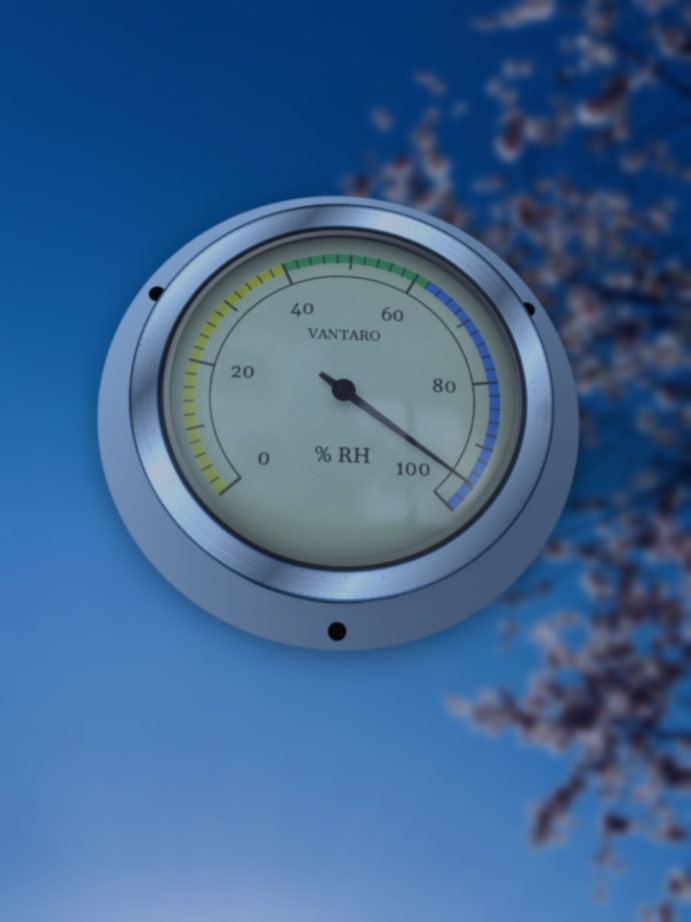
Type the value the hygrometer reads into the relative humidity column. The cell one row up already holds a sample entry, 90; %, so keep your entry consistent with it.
96; %
